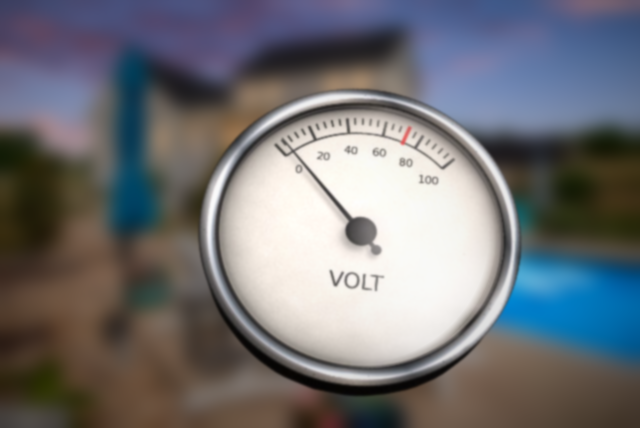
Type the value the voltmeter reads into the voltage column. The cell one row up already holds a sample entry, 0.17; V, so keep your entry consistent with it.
4; V
